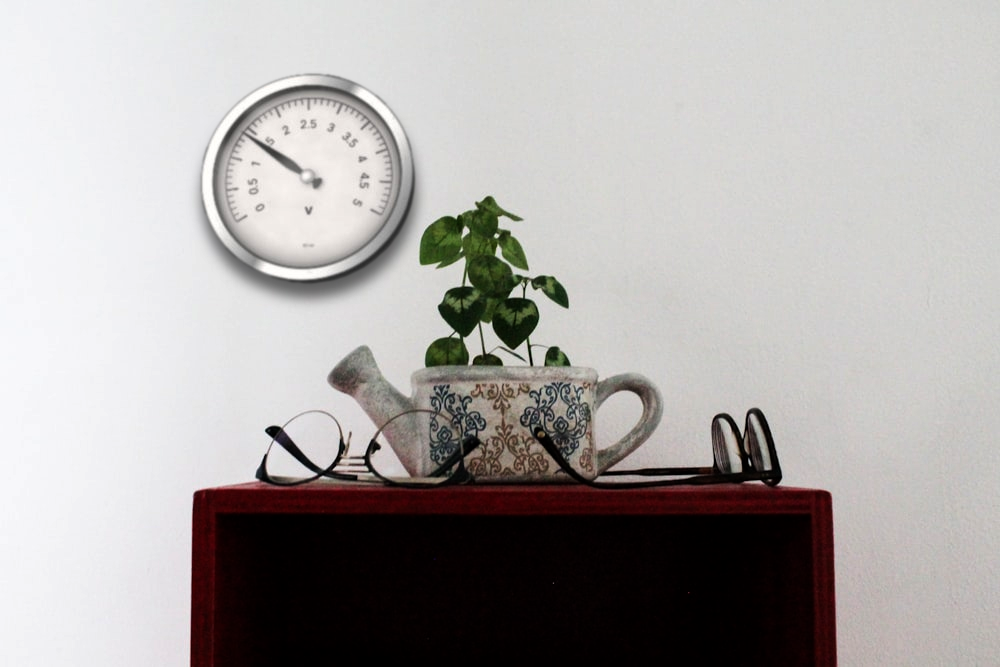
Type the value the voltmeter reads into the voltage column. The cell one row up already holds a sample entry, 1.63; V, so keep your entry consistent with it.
1.4; V
